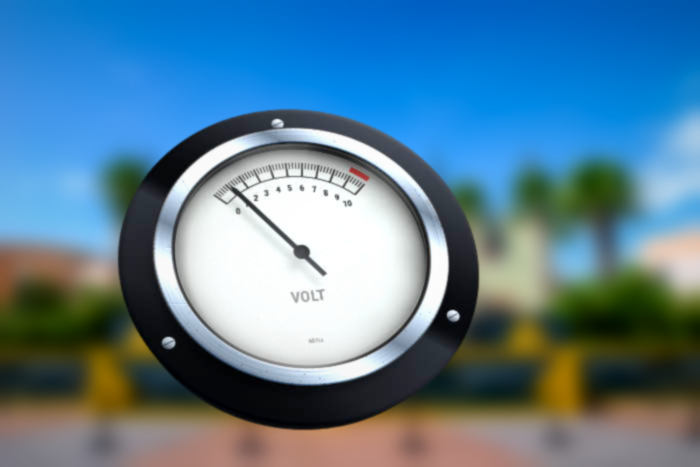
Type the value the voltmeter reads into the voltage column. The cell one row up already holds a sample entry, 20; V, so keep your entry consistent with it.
1; V
